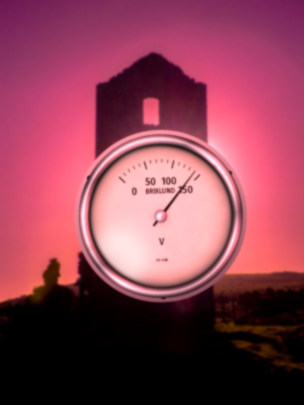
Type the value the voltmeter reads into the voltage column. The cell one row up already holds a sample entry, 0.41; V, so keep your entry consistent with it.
140; V
